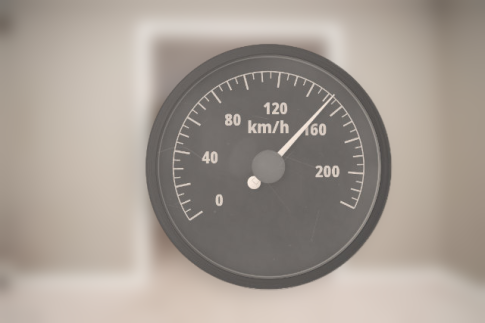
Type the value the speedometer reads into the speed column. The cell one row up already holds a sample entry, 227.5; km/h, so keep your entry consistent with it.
152.5; km/h
